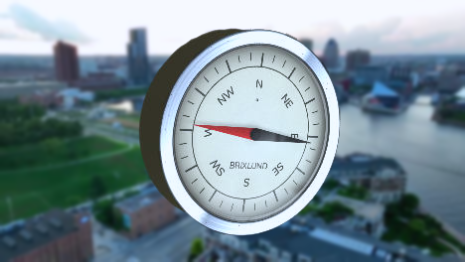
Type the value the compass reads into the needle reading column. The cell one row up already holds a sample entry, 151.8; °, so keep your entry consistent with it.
275; °
